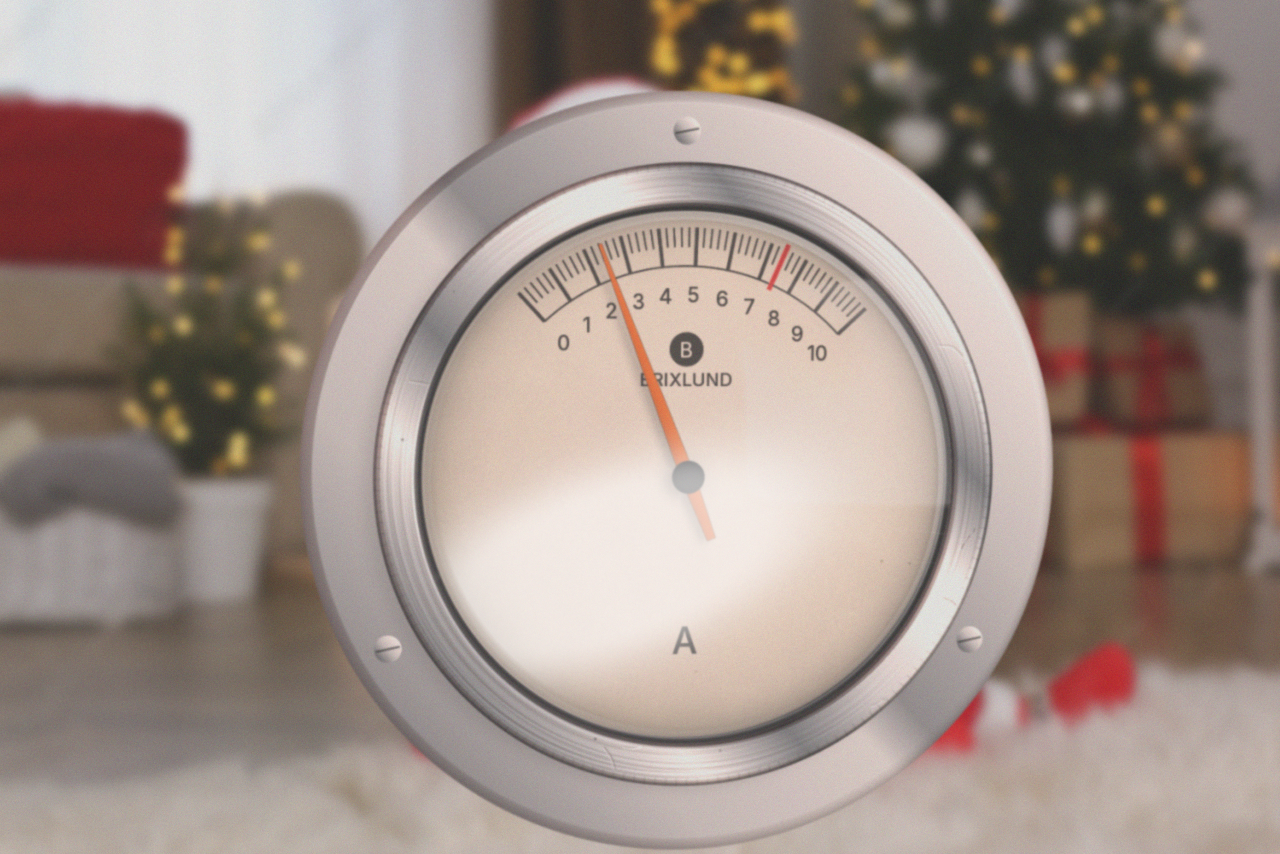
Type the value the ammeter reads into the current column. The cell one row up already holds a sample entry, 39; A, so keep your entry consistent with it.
2.4; A
